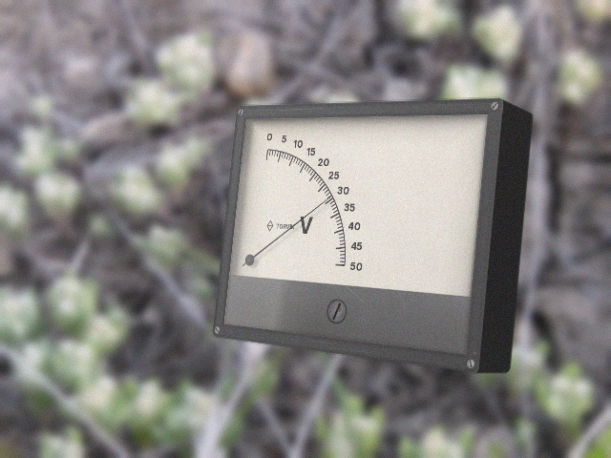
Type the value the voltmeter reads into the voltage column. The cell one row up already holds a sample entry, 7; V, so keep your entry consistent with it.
30; V
